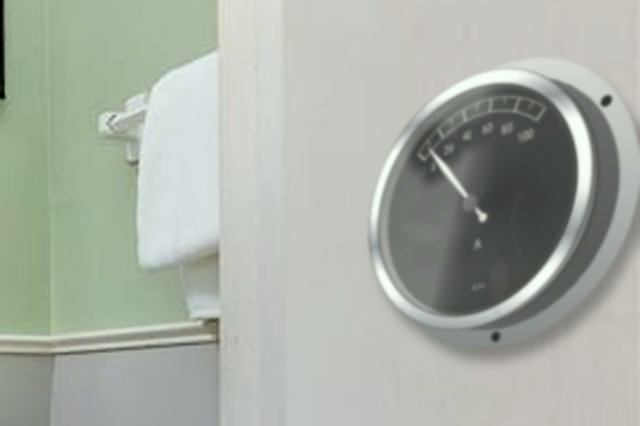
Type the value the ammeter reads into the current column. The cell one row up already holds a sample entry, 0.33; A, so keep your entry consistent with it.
10; A
